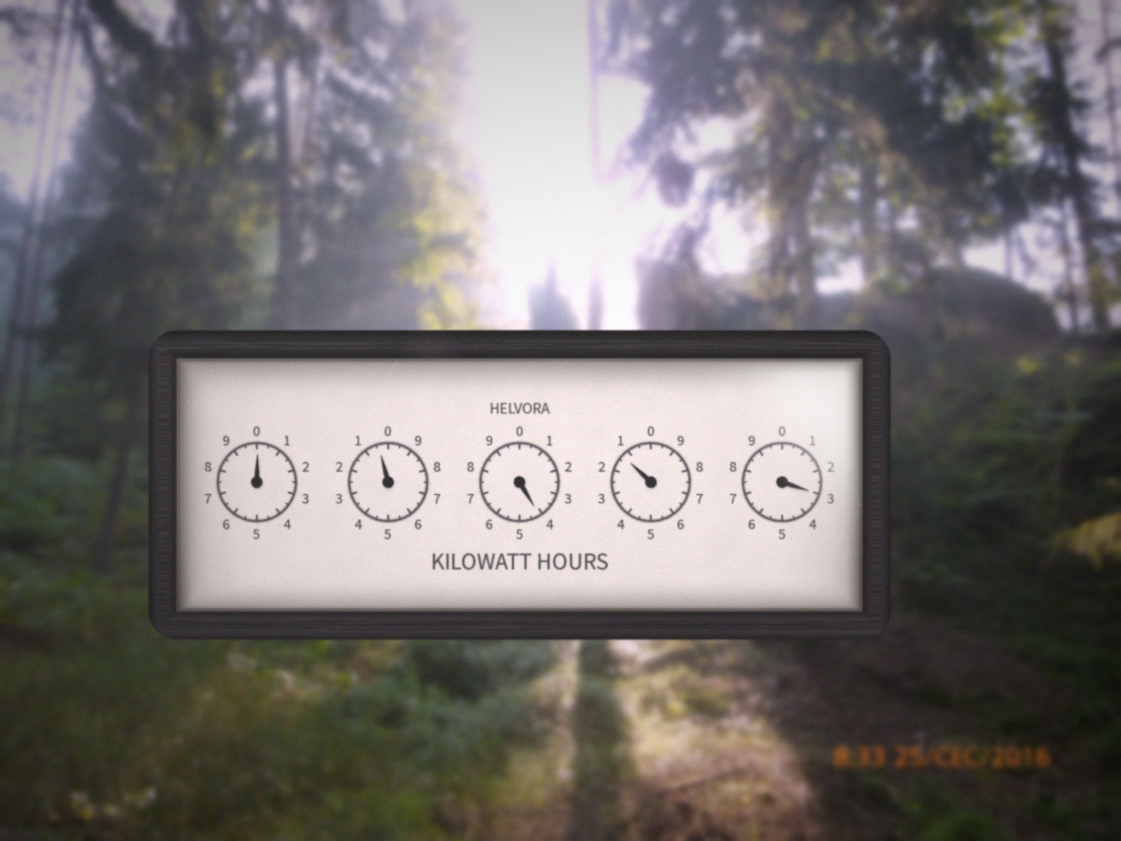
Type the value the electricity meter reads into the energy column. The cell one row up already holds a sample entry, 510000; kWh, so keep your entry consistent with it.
413; kWh
